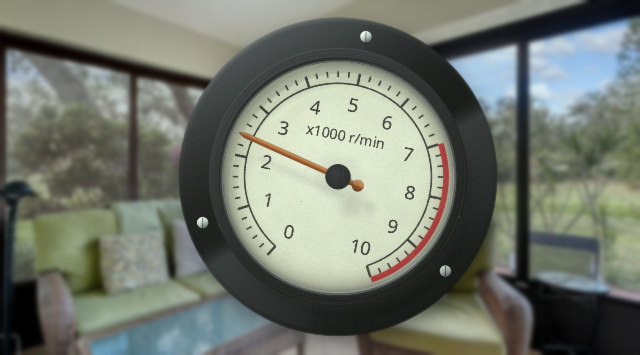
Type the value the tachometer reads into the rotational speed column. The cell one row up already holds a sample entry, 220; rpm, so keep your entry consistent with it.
2400; rpm
